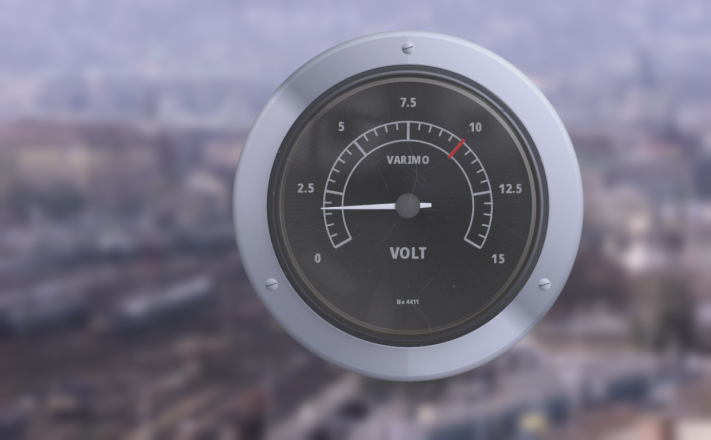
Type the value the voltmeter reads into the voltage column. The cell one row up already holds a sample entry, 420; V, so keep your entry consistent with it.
1.75; V
